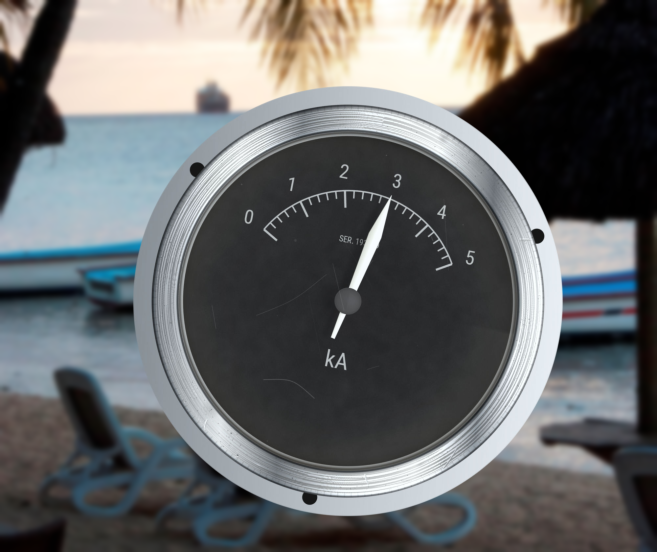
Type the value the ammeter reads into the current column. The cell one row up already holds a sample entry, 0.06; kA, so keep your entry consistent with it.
3; kA
